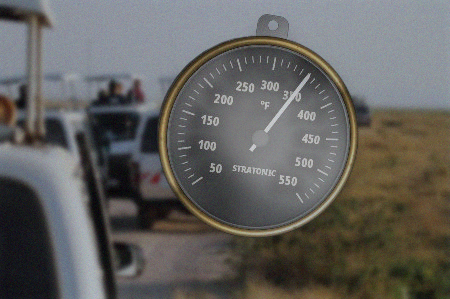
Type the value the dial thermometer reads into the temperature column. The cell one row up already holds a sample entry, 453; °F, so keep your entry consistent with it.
350; °F
